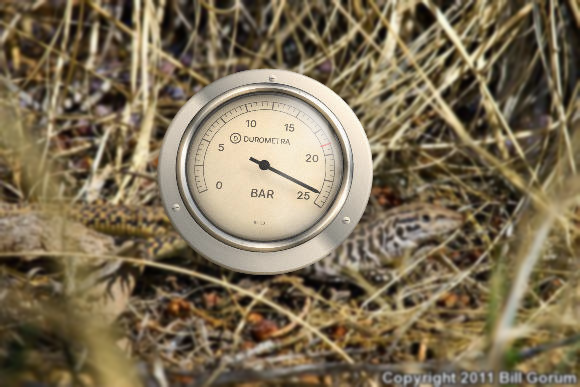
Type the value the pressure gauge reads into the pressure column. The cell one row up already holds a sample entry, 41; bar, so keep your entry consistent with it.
24; bar
